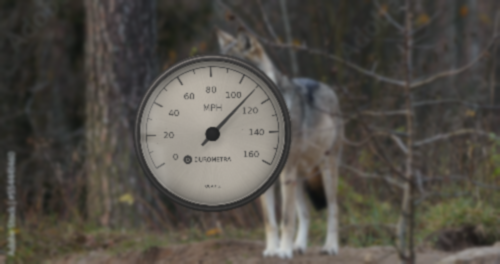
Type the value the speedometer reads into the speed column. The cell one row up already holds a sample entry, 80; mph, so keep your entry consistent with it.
110; mph
